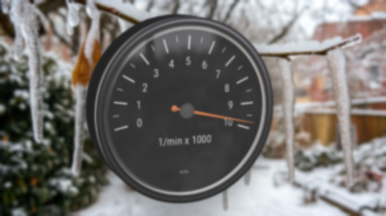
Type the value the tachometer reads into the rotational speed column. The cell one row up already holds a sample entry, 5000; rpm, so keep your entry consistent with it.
9750; rpm
